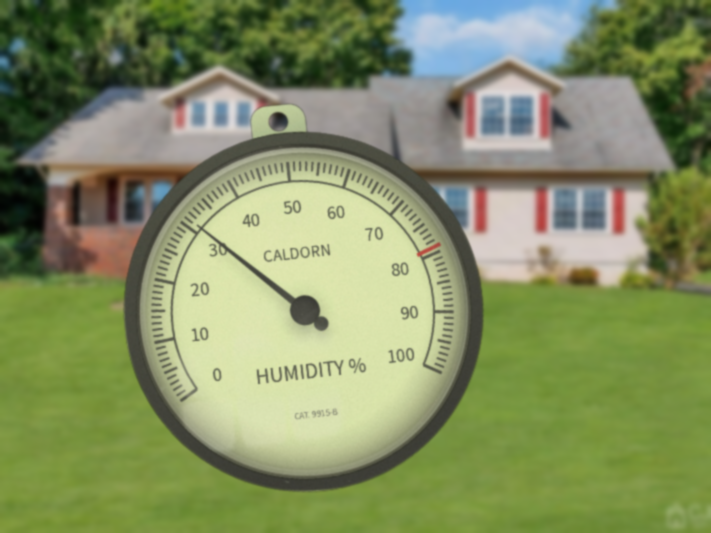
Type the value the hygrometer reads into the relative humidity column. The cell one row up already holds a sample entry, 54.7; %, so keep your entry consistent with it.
31; %
